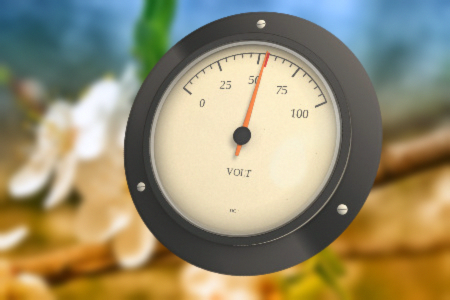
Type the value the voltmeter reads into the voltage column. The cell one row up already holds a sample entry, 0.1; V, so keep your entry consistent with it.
55; V
